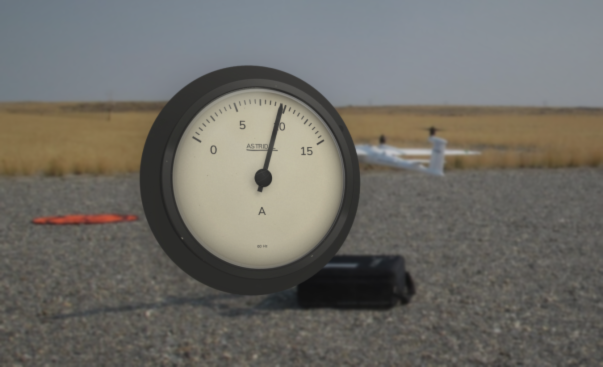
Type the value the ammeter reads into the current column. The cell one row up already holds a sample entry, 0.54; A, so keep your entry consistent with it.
9.5; A
